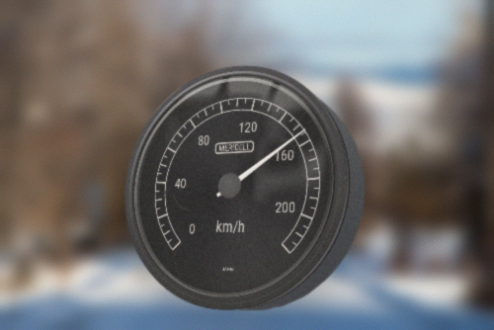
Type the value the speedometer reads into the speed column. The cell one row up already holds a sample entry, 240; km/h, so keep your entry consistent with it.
155; km/h
